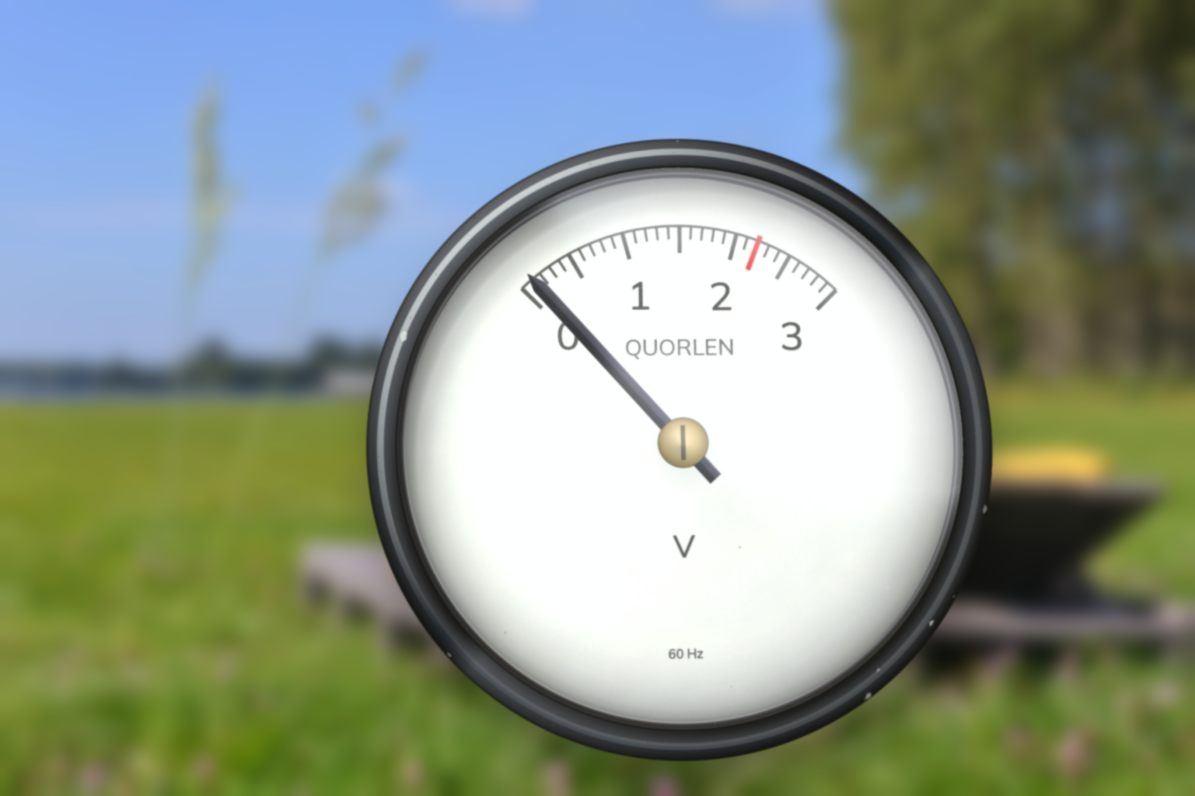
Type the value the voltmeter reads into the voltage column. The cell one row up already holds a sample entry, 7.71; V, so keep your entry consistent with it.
0.1; V
